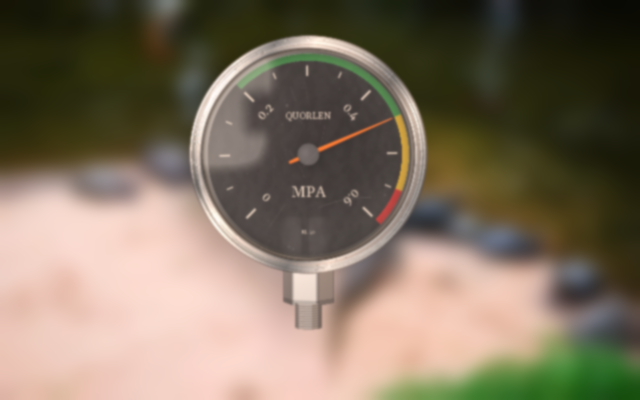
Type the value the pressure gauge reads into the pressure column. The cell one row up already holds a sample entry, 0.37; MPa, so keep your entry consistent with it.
0.45; MPa
